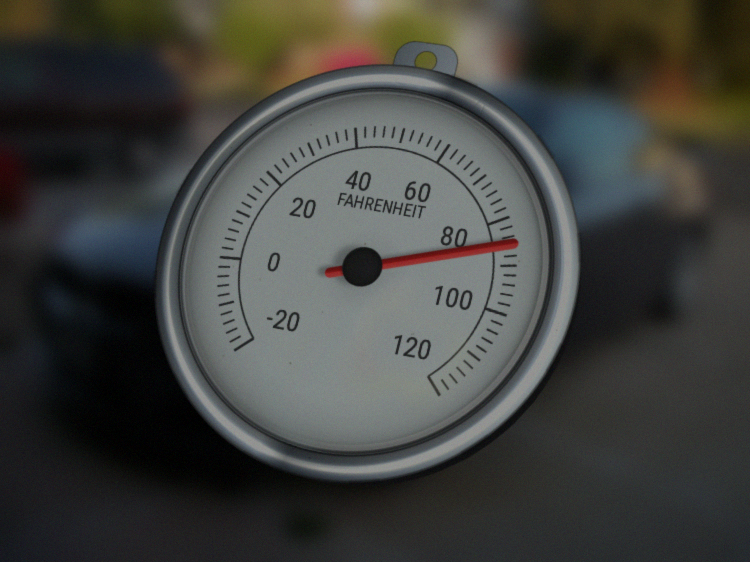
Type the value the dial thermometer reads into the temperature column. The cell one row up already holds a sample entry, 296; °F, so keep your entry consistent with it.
86; °F
